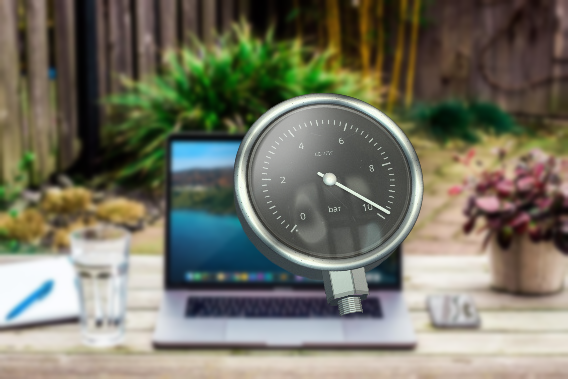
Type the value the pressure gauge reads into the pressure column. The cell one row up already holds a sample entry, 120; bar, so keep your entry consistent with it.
9.8; bar
